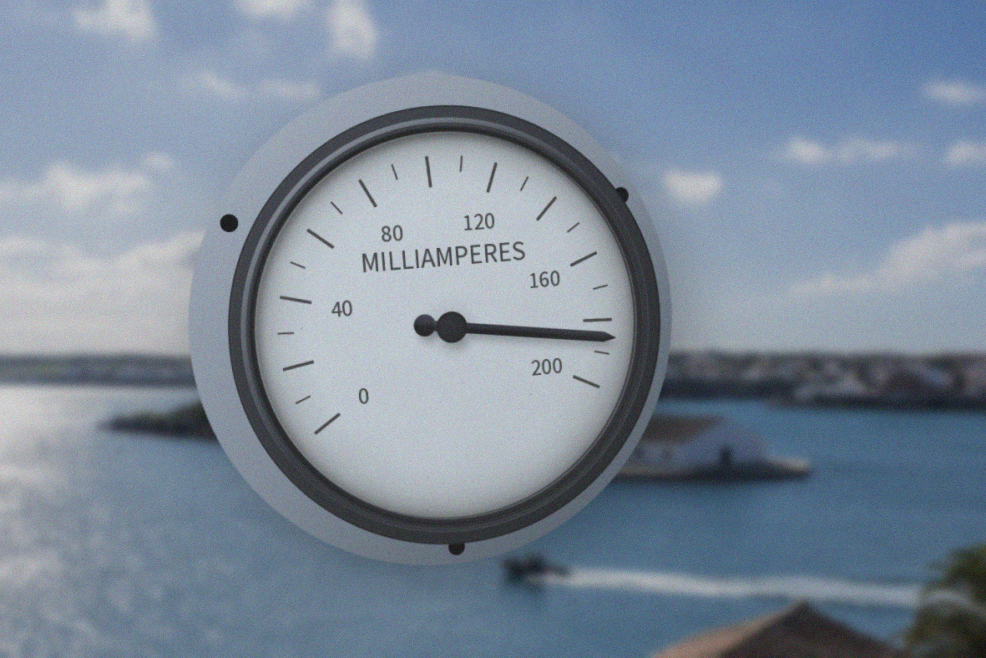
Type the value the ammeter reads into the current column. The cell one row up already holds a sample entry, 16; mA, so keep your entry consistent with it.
185; mA
